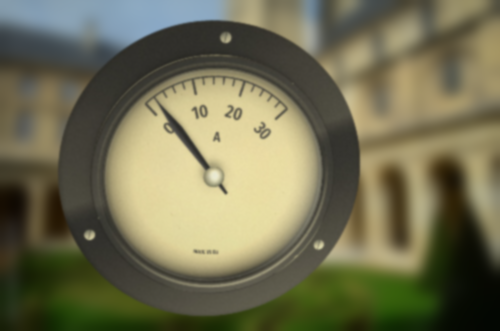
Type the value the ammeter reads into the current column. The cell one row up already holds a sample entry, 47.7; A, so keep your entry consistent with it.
2; A
